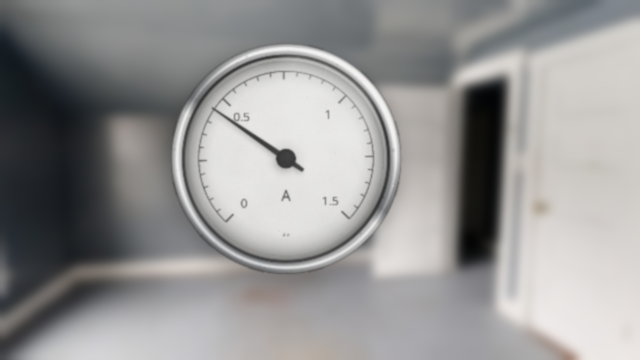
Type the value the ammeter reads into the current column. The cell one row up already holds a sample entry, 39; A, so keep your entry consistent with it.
0.45; A
